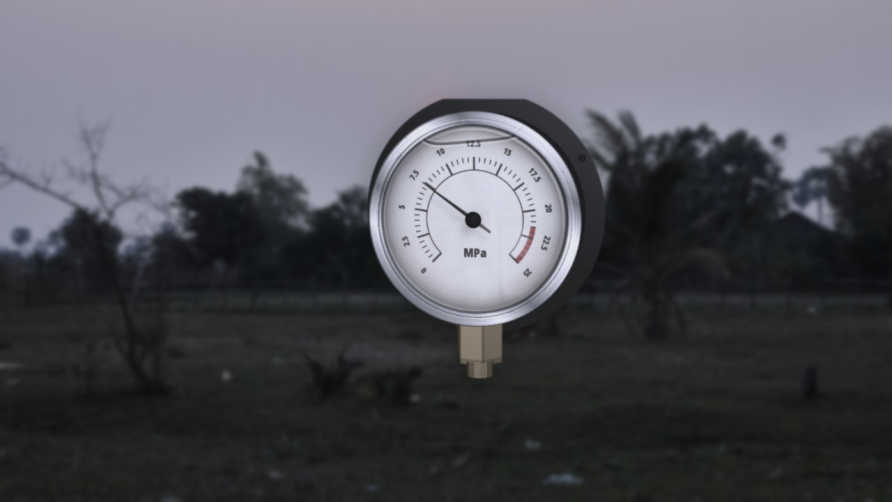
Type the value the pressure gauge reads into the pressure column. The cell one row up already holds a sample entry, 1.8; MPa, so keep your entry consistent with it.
7.5; MPa
